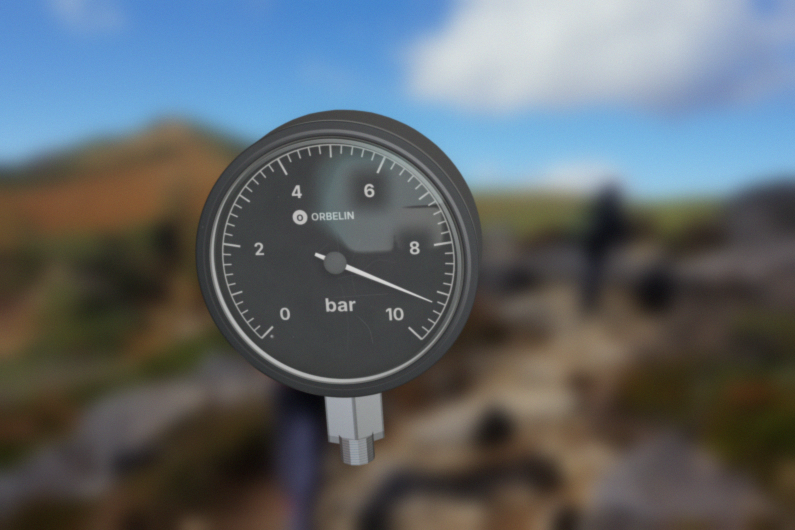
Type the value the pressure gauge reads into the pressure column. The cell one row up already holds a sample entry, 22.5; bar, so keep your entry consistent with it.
9.2; bar
